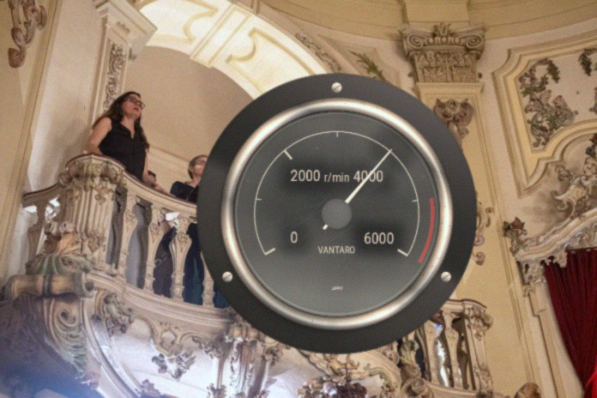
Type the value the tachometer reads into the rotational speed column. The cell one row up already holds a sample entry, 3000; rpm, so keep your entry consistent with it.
4000; rpm
